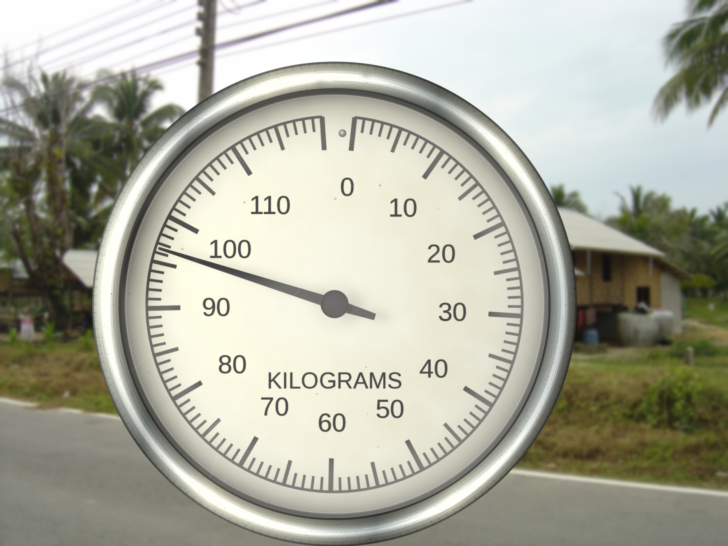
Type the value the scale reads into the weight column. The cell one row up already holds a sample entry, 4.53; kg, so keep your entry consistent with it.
96.5; kg
